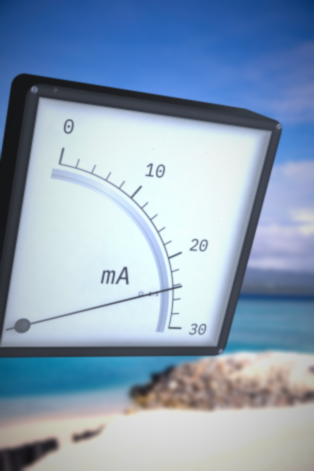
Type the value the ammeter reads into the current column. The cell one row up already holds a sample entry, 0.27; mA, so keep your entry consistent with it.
24; mA
